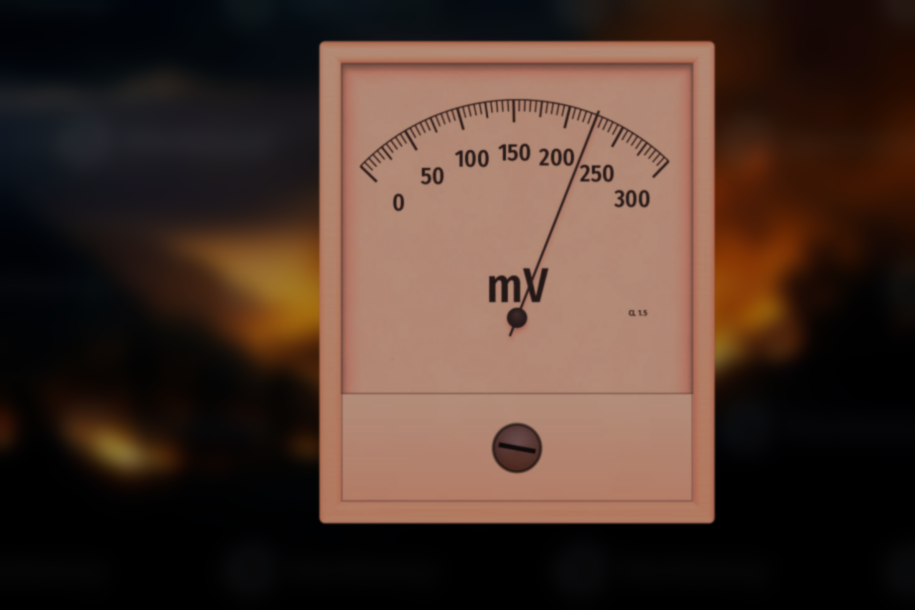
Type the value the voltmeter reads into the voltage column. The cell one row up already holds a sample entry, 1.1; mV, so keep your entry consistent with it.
225; mV
